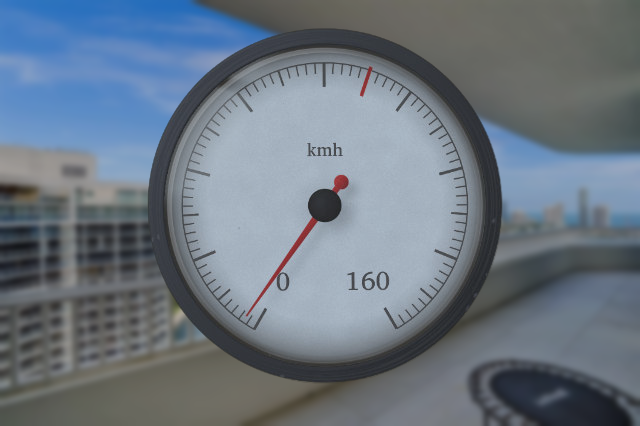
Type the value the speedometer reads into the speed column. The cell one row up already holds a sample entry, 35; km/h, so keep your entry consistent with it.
3; km/h
